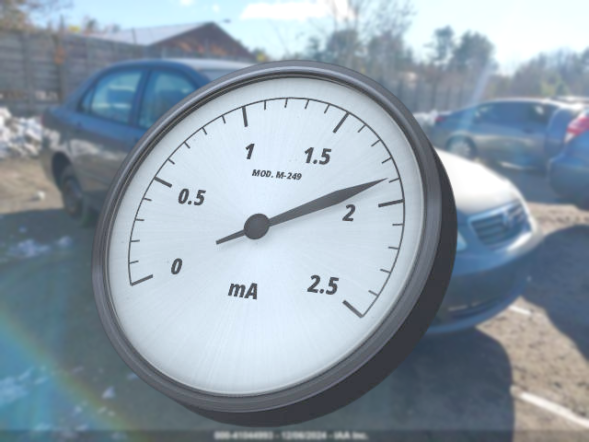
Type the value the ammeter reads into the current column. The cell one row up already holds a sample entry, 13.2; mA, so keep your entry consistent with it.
1.9; mA
